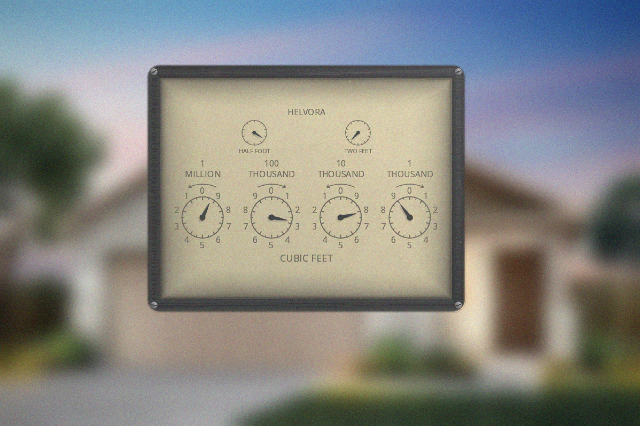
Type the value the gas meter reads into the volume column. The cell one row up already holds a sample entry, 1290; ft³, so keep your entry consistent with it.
927900; ft³
